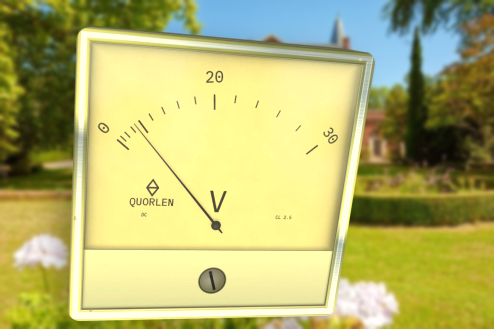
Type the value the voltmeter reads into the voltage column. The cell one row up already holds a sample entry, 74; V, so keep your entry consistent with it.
9; V
